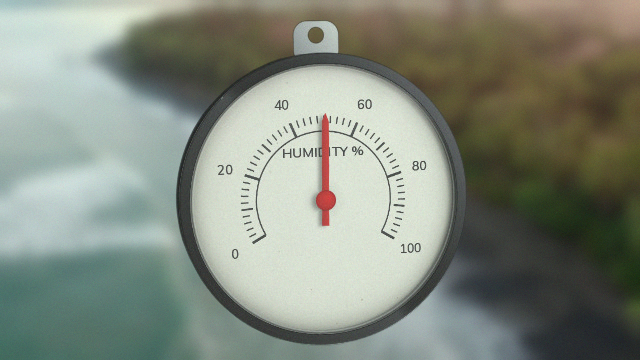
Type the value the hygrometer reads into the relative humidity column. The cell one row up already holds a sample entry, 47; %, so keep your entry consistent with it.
50; %
